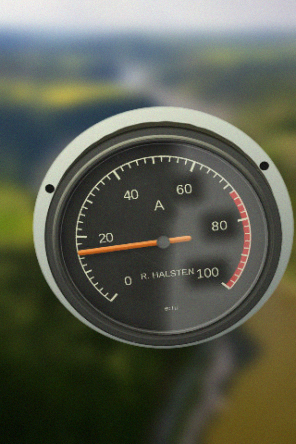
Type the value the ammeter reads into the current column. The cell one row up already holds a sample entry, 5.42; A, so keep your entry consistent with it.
16; A
